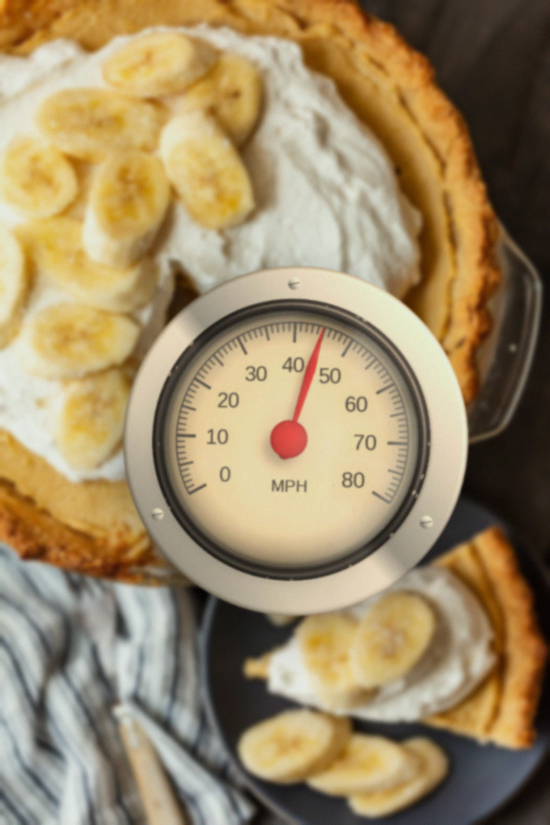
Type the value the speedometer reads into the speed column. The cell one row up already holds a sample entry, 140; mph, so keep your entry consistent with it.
45; mph
